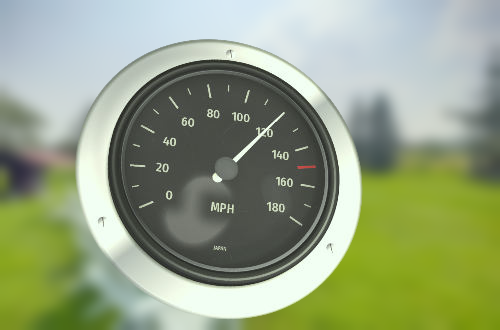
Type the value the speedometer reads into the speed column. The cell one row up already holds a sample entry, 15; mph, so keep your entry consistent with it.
120; mph
